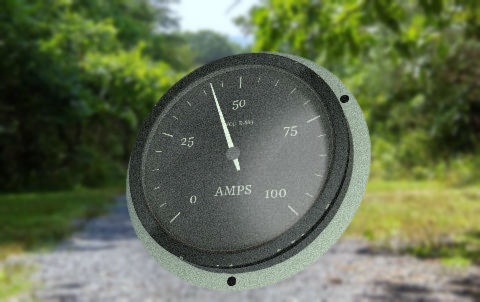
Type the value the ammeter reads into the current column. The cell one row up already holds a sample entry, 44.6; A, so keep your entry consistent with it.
42.5; A
